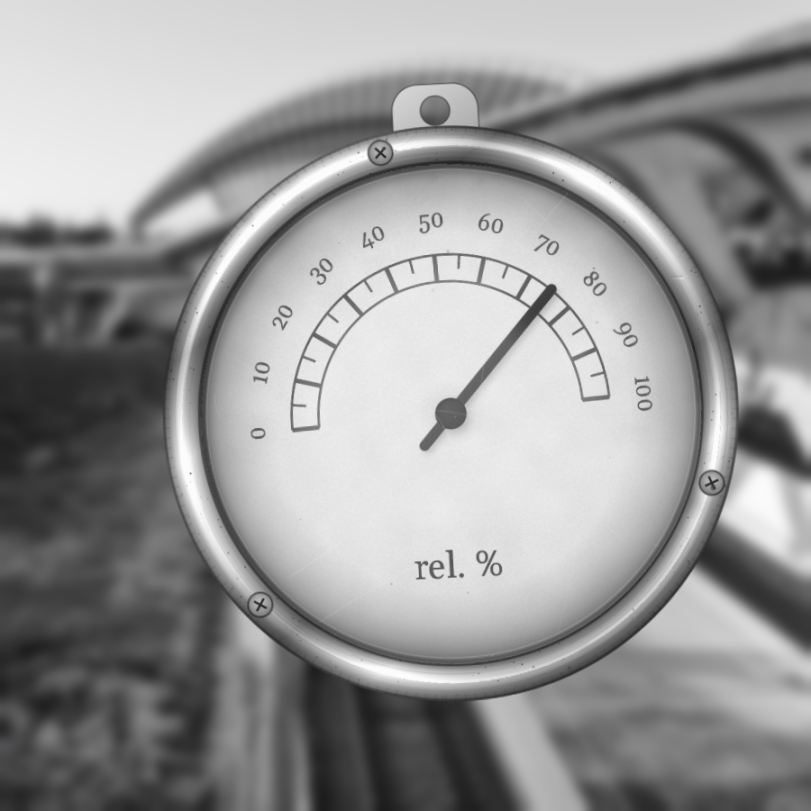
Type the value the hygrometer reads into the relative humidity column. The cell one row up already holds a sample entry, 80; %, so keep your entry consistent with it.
75; %
